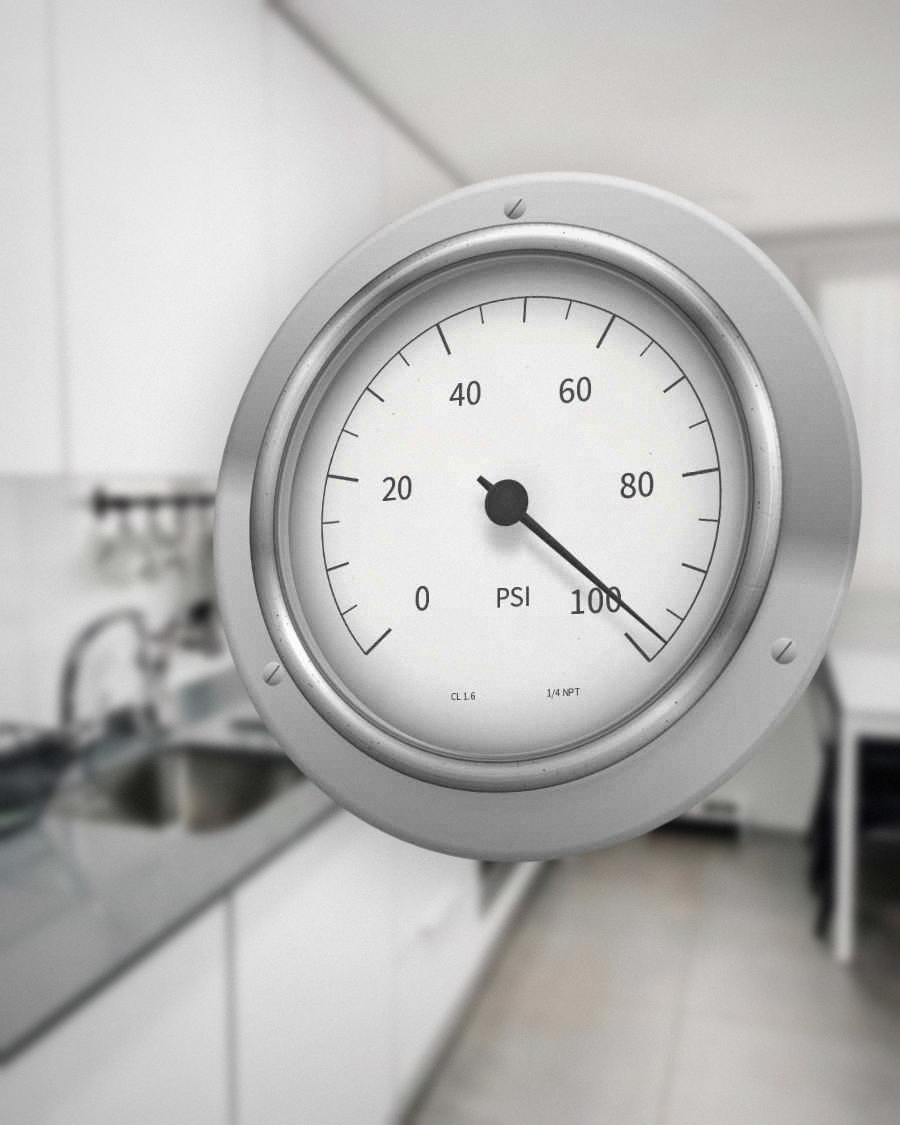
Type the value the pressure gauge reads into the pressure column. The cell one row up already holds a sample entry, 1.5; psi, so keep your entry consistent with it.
97.5; psi
